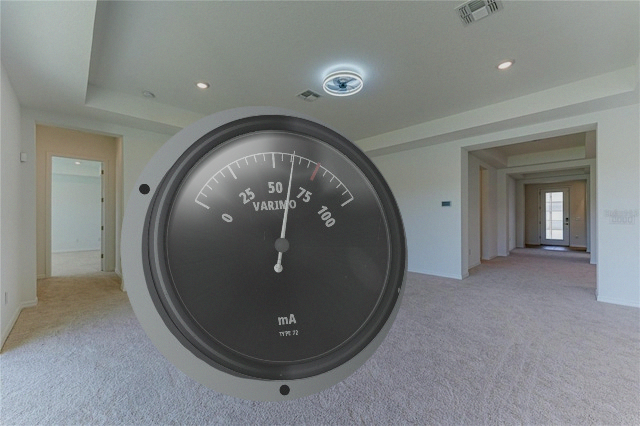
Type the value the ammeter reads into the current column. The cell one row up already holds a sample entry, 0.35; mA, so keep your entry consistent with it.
60; mA
